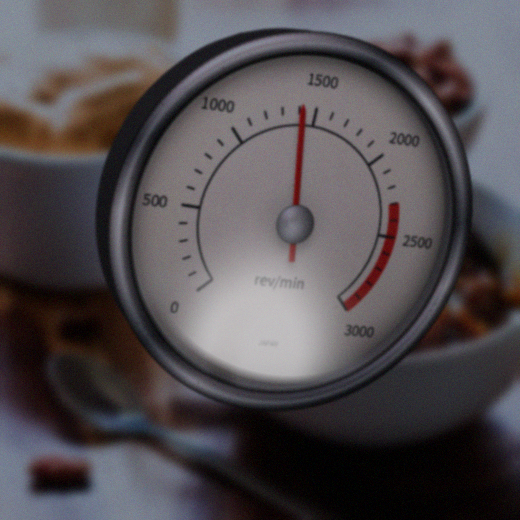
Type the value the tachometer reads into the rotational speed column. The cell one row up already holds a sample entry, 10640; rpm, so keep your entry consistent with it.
1400; rpm
